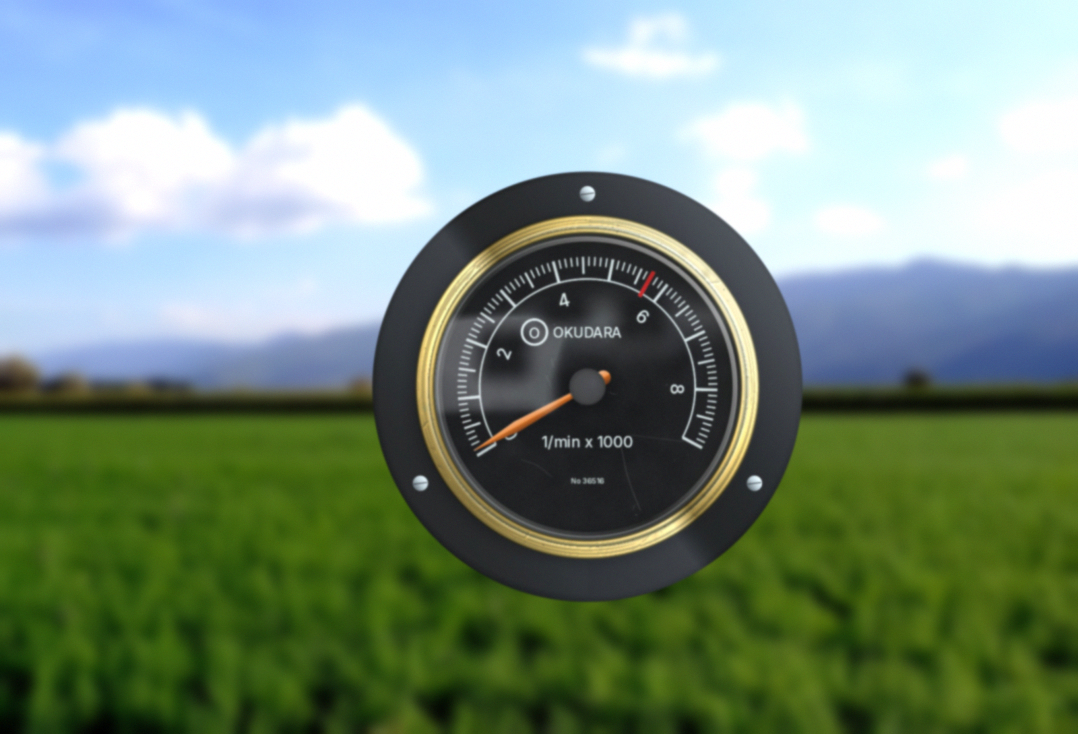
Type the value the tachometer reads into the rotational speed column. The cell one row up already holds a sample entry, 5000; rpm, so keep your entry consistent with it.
100; rpm
